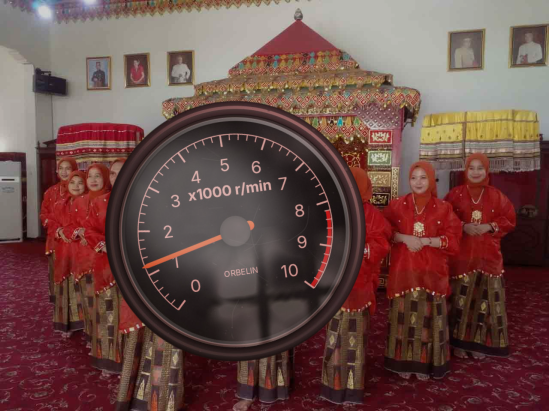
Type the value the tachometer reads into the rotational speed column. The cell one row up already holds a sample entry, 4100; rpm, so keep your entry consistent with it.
1200; rpm
